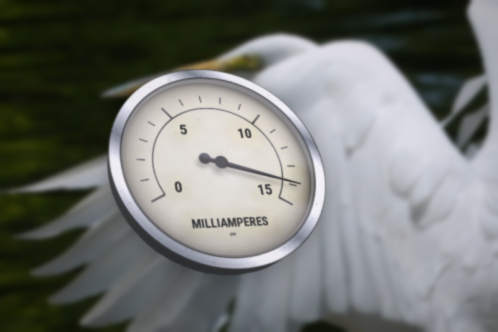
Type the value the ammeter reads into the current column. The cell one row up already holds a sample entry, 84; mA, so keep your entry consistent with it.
14; mA
